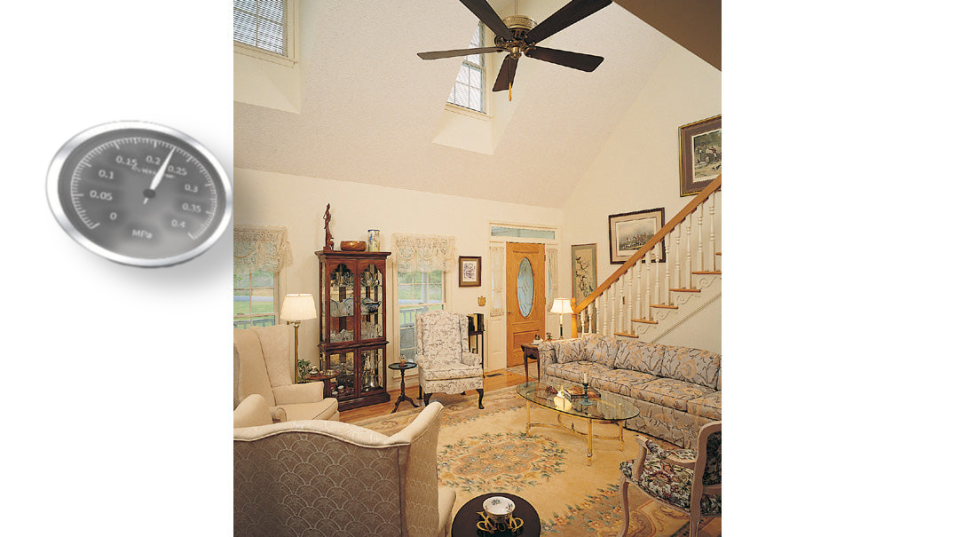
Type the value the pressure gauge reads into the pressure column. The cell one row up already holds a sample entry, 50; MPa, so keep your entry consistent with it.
0.225; MPa
